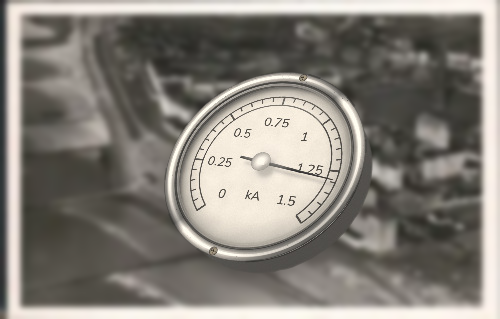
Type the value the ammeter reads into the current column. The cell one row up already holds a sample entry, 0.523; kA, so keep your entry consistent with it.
1.3; kA
